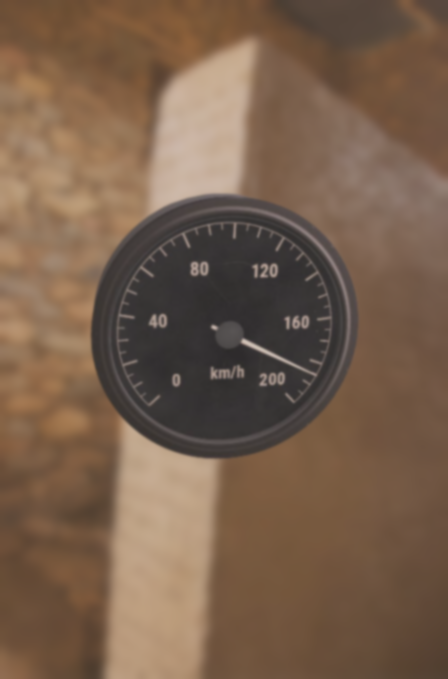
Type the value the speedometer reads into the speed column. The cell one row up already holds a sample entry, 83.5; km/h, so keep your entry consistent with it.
185; km/h
